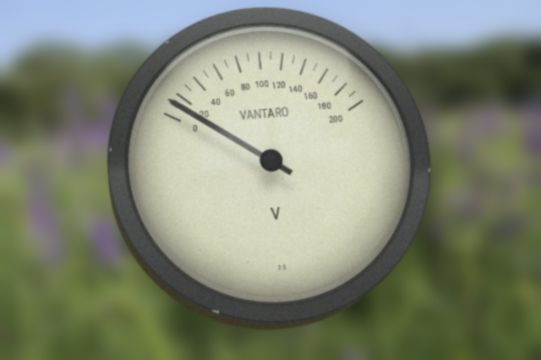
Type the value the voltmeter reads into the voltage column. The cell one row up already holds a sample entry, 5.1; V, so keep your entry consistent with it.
10; V
